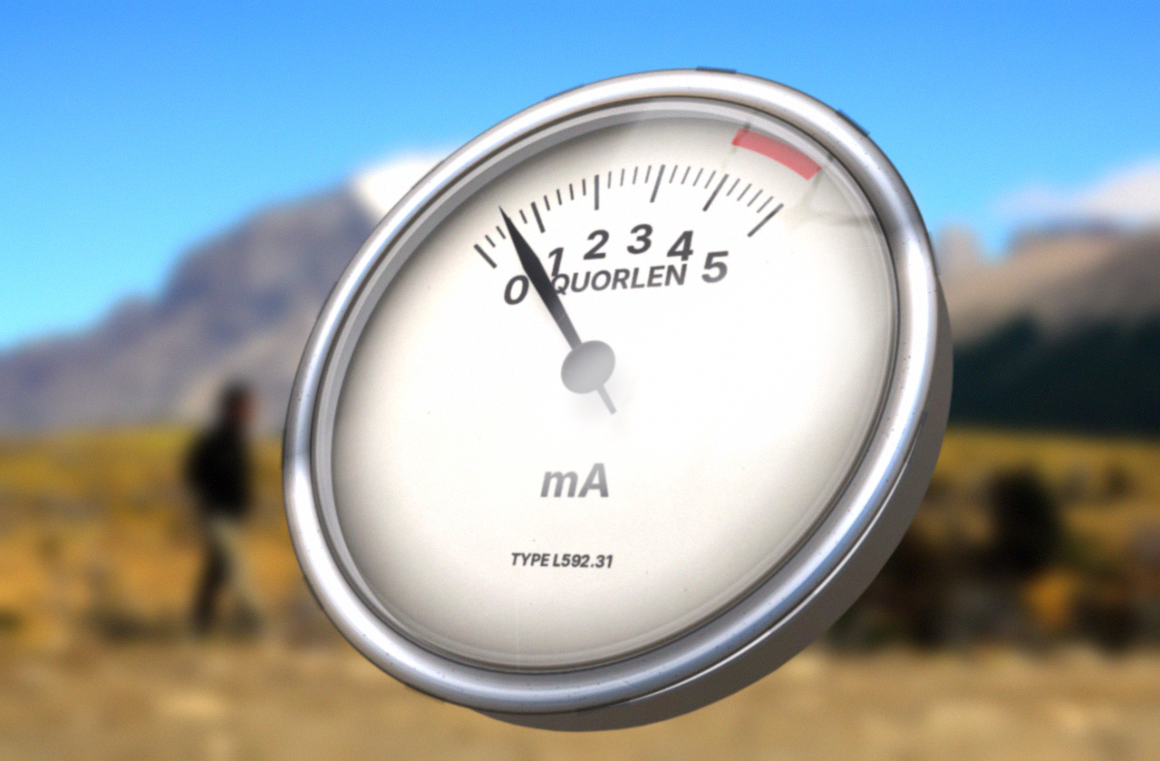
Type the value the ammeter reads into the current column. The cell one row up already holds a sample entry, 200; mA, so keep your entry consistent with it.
0.6; mA
